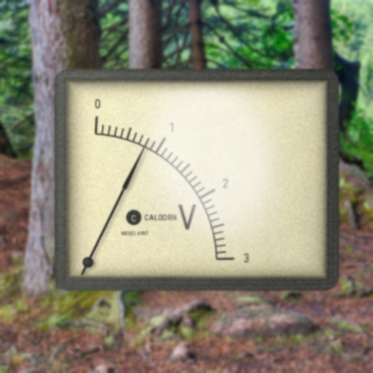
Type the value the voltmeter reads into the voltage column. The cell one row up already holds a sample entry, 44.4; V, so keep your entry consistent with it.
0.8; V
